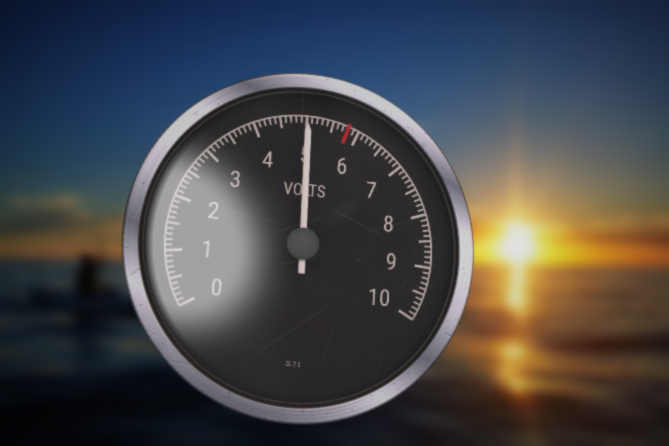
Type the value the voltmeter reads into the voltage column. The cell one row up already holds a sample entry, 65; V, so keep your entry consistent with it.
5; V
